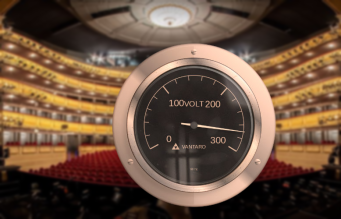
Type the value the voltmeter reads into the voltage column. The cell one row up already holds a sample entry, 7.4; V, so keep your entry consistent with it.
270; V
